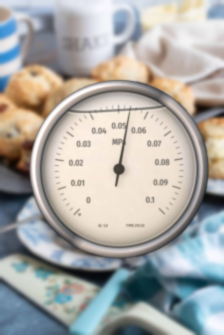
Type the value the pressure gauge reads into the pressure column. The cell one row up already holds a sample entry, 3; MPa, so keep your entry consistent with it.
0.054; MPa
